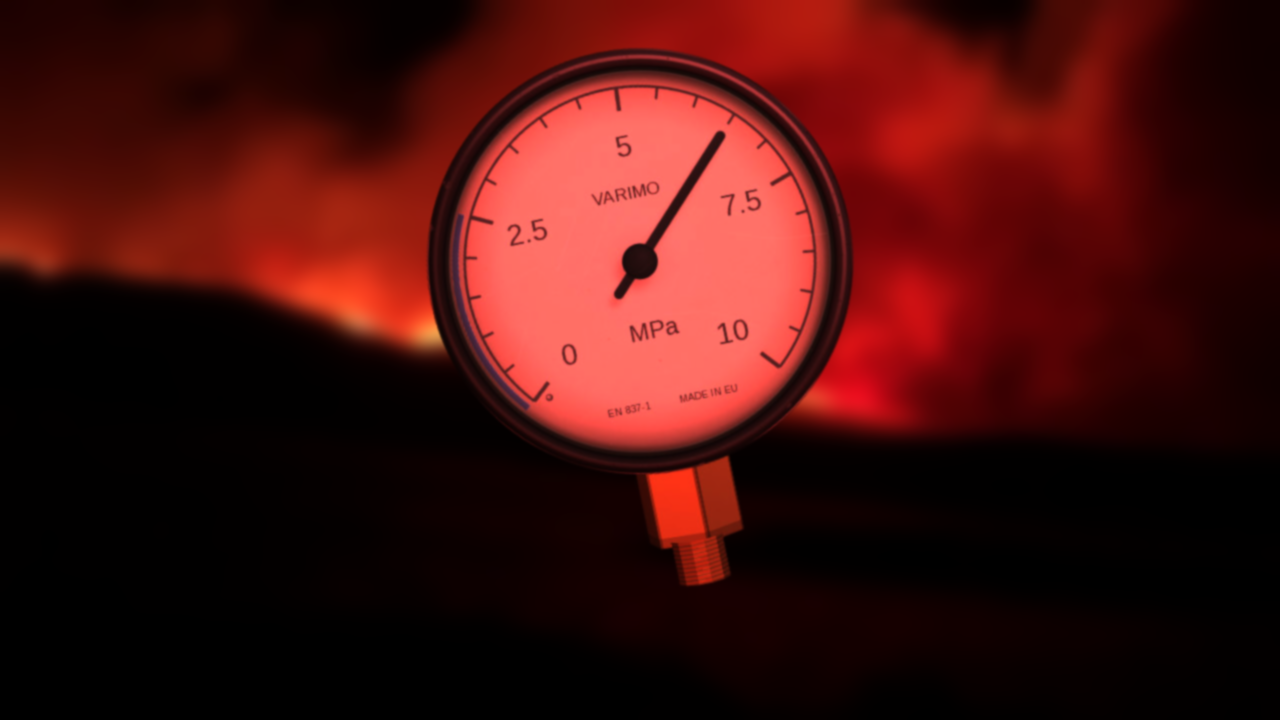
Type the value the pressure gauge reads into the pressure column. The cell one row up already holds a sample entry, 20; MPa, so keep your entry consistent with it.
6.5; MPa
